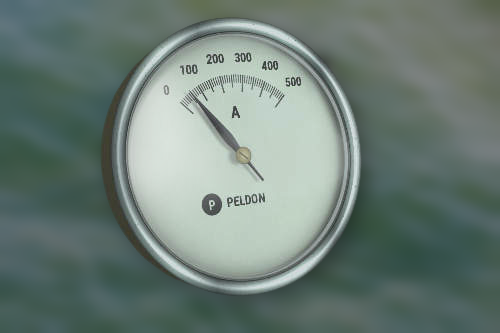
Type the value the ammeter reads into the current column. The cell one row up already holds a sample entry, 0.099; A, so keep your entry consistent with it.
50; A
